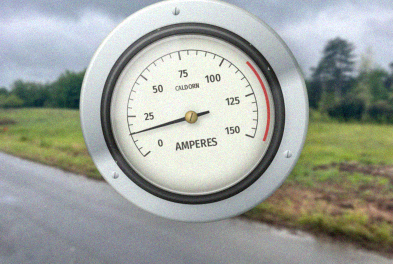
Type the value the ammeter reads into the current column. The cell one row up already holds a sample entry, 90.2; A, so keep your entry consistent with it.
15; A
